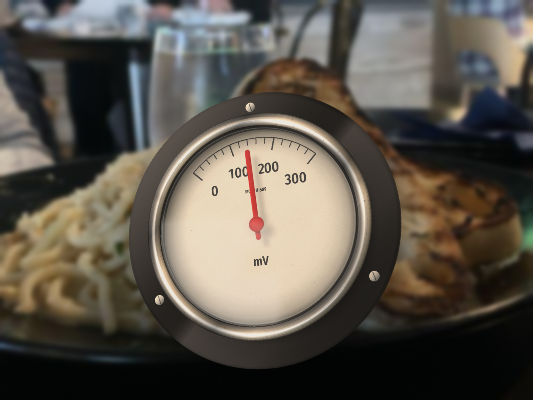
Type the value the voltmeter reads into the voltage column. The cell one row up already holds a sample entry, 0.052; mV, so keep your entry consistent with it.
140; mV
